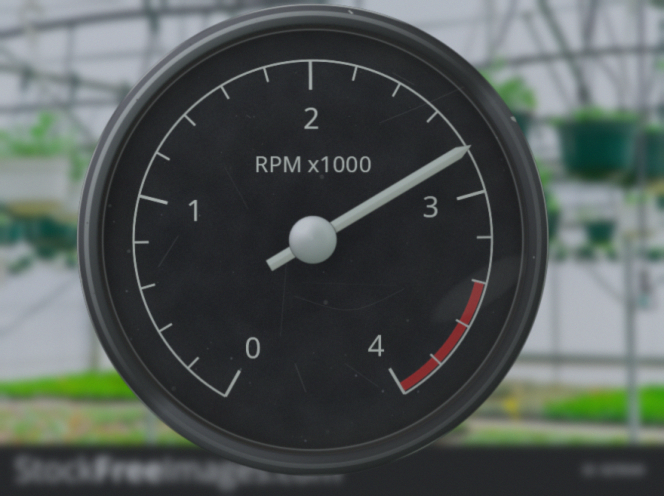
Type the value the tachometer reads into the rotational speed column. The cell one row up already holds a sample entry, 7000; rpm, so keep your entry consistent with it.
2800; rpm
